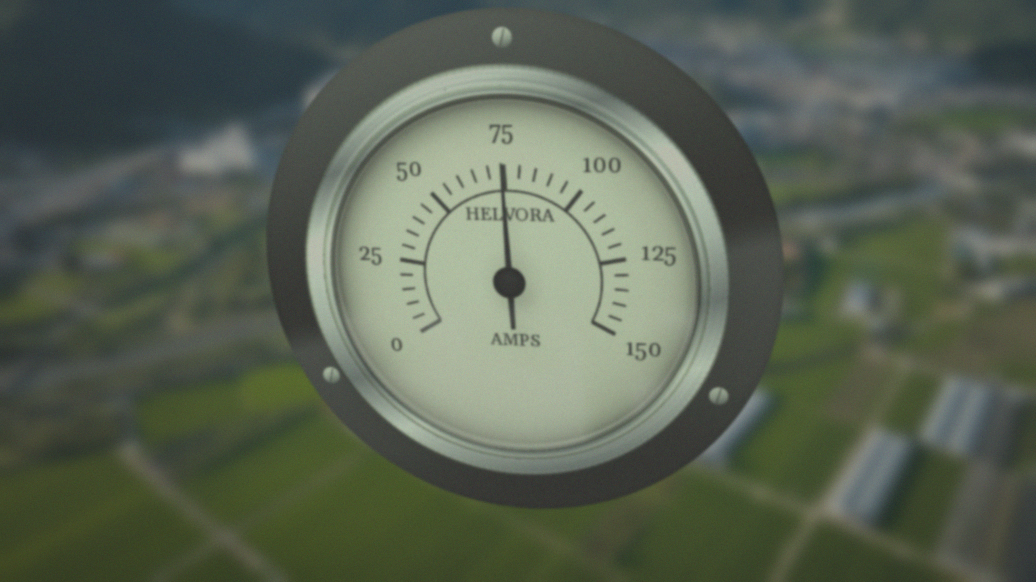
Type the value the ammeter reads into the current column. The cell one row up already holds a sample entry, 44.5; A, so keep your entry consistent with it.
75; A
